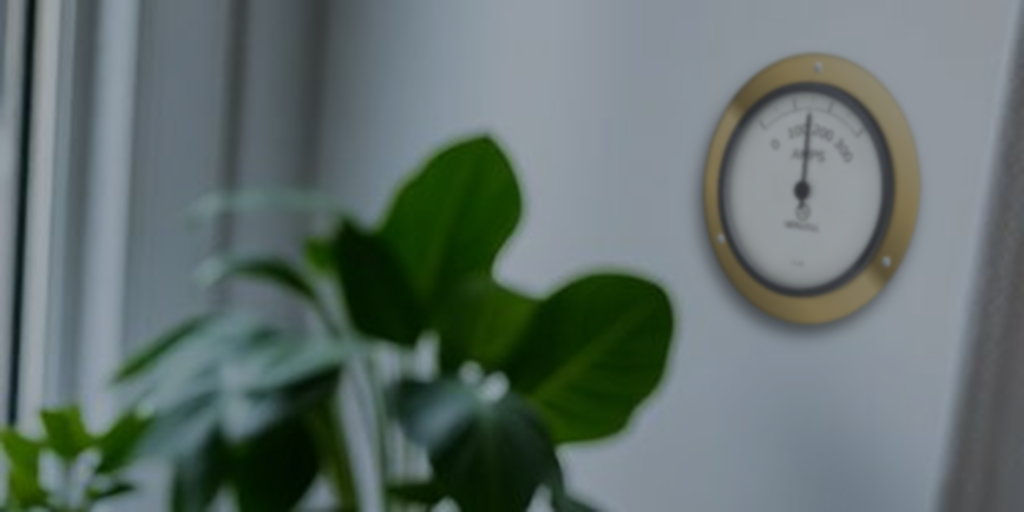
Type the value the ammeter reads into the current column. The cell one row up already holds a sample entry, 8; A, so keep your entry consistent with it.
150; A
